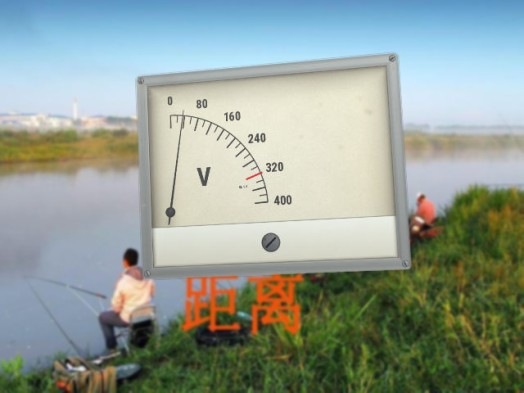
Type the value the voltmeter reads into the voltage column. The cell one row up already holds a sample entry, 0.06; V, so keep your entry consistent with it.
40; V
